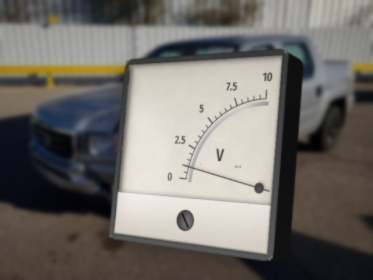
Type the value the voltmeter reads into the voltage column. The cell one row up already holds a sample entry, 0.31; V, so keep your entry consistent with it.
1; V
